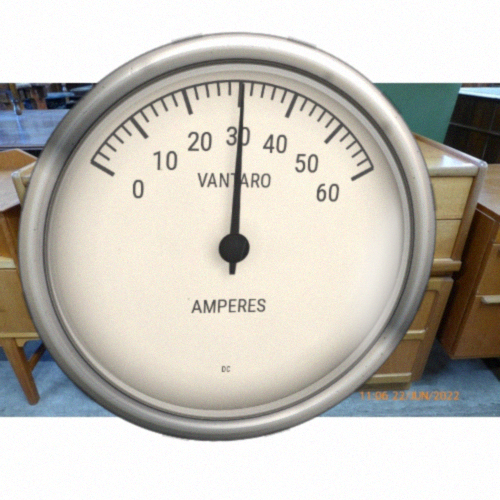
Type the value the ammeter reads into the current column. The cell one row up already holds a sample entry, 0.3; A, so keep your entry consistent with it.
30; A
